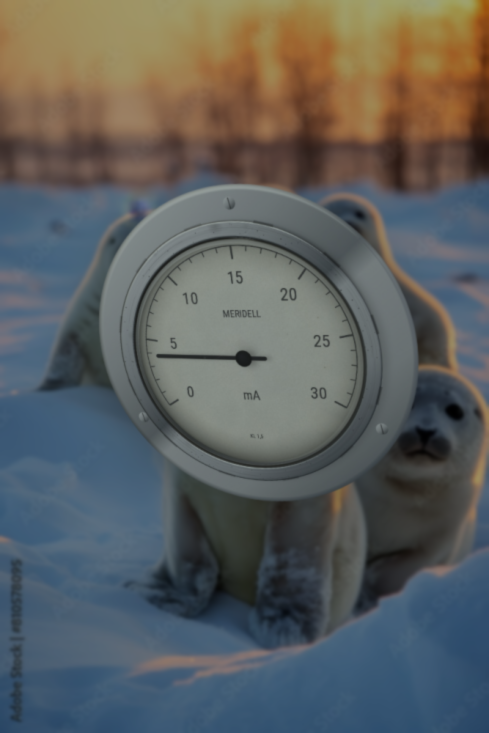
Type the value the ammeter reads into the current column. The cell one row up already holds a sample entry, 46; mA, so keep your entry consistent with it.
4; mA
